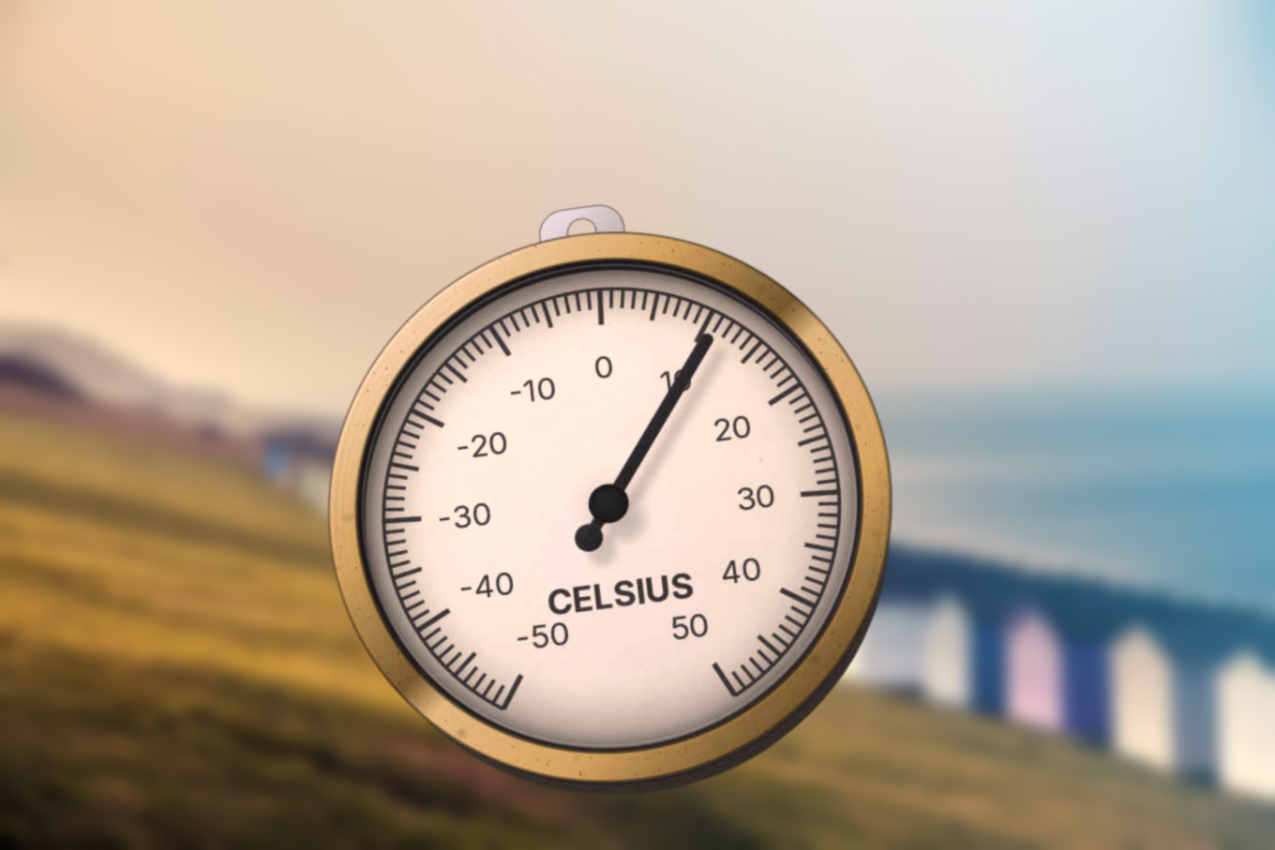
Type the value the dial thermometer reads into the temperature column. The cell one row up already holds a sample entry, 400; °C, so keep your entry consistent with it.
11; °C
